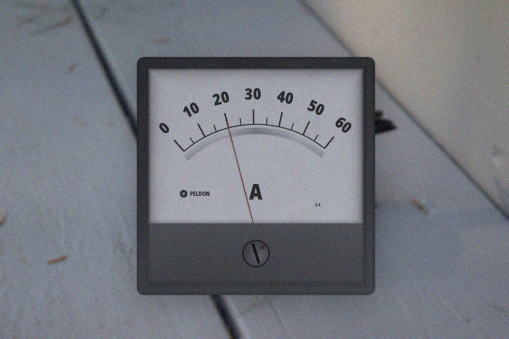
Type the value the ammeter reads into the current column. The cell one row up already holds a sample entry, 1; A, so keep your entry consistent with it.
20; A
